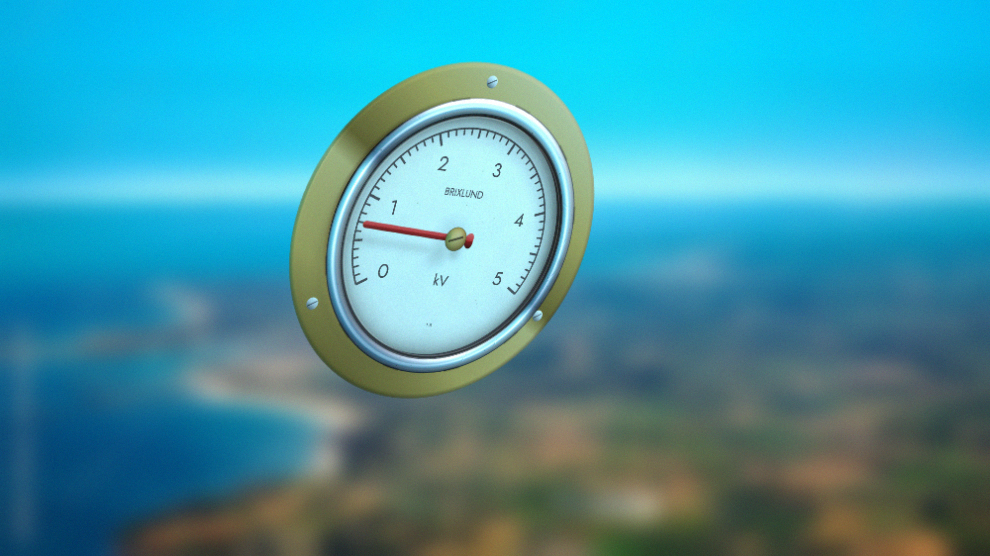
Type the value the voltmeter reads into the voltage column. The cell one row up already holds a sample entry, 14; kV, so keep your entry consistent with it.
0.7; kV
